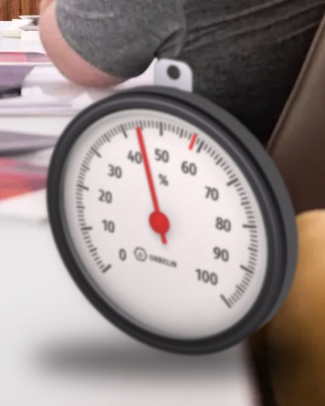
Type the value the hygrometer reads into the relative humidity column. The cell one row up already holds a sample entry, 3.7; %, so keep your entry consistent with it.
45; %
